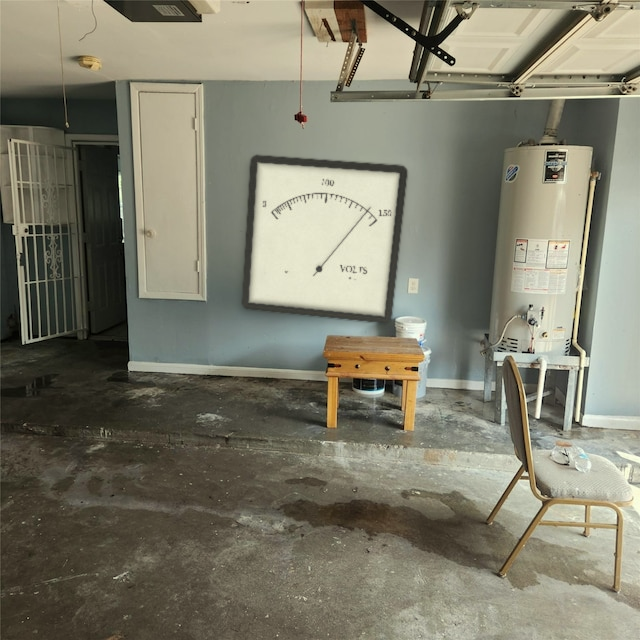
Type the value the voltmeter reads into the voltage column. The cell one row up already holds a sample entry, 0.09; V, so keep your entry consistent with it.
140; V
